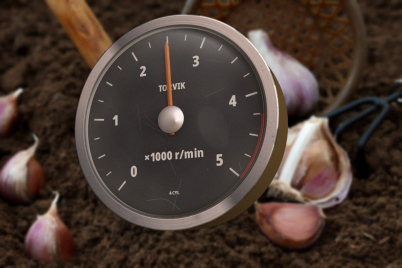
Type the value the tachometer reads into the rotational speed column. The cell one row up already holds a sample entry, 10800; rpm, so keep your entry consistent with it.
2500; rpm
